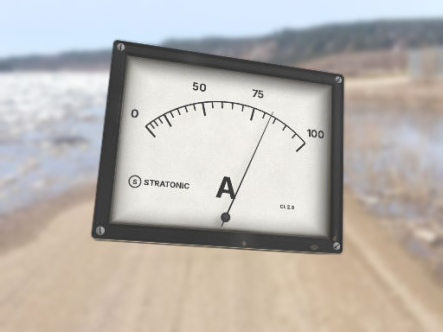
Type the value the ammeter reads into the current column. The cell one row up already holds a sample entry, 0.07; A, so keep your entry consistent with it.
82.5; A
